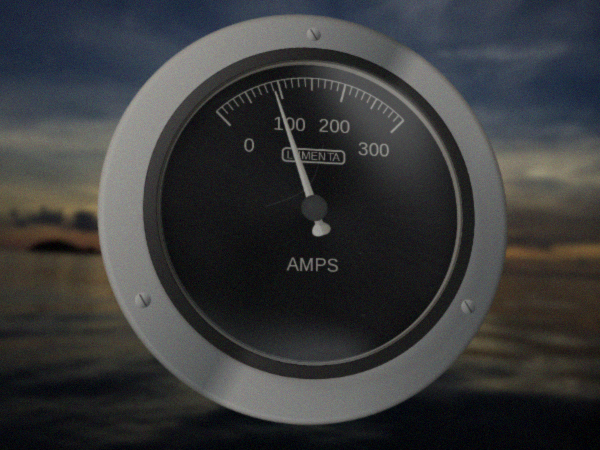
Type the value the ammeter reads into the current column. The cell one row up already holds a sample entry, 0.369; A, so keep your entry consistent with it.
90; A
